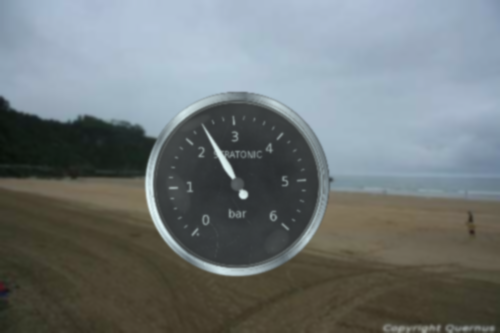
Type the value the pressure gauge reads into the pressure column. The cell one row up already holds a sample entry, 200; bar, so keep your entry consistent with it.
2.4; bar
